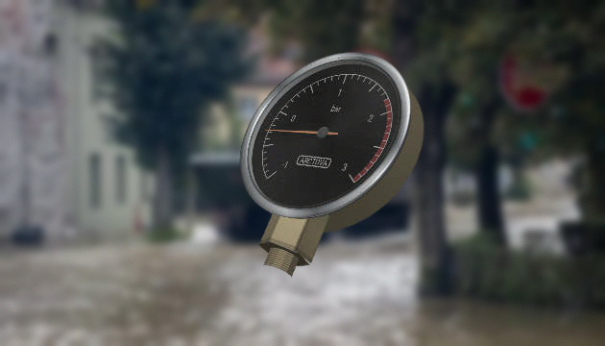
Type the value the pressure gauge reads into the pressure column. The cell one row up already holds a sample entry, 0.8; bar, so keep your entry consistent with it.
-0.3; bar
